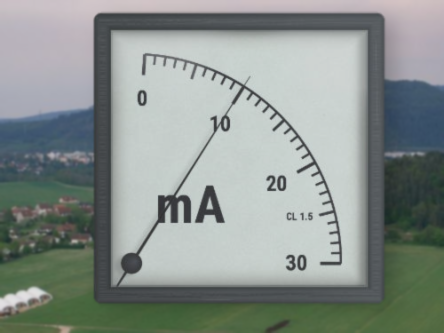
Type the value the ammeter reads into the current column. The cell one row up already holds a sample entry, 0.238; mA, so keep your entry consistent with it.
10; mA
